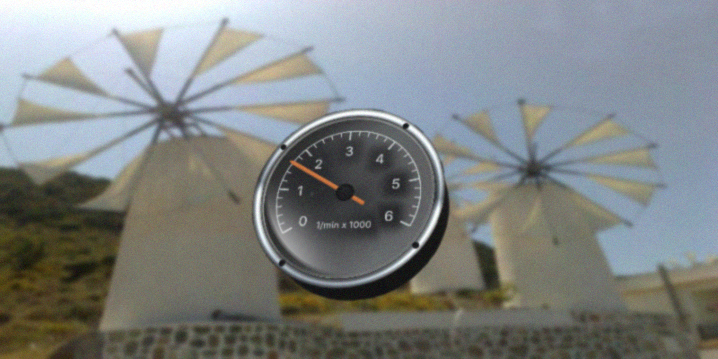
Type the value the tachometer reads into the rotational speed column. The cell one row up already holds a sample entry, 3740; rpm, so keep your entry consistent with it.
1600; rpm
